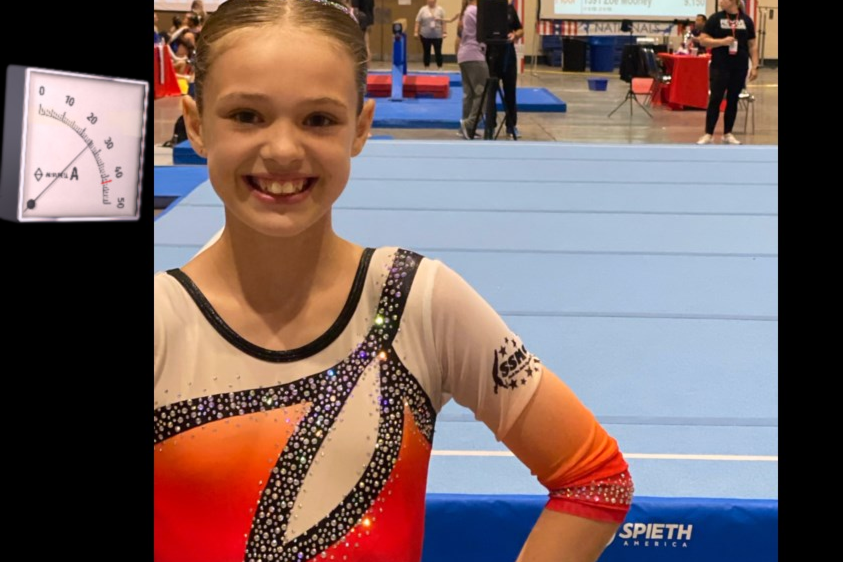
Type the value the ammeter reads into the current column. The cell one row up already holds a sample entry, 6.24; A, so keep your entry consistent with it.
25; A
